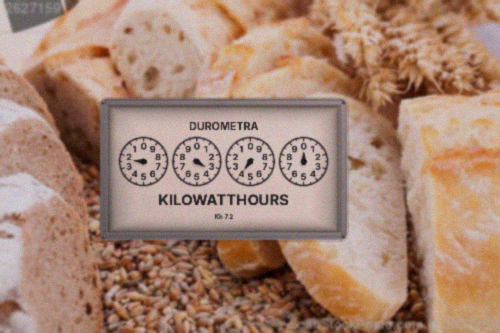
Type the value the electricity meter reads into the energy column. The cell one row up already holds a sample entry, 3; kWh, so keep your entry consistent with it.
2340; kWh
